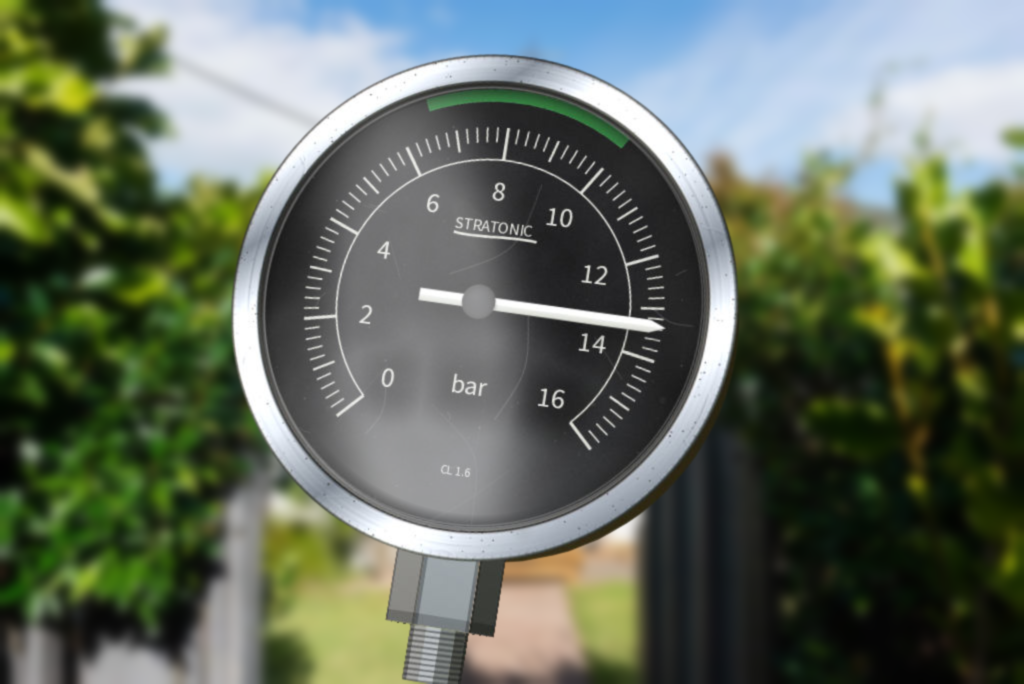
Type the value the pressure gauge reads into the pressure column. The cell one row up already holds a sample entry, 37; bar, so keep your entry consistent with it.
13.4; bar
